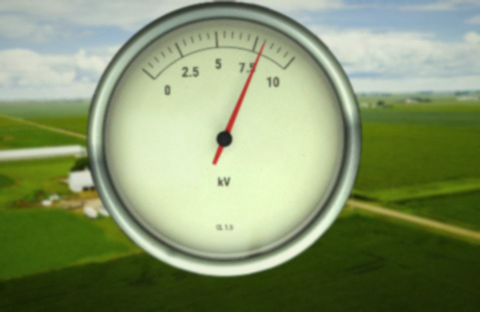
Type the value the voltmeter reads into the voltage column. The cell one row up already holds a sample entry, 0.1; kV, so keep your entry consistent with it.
8; kV
